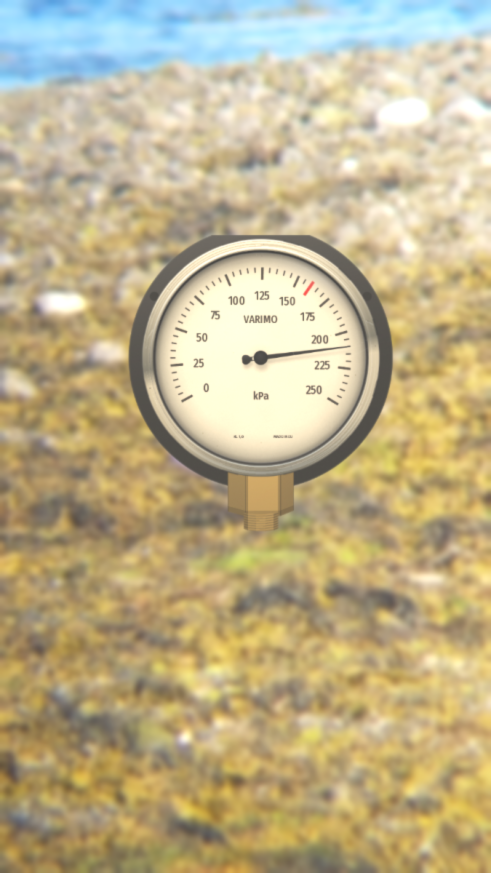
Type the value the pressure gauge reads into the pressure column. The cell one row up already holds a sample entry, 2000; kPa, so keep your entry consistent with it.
210; kPa
